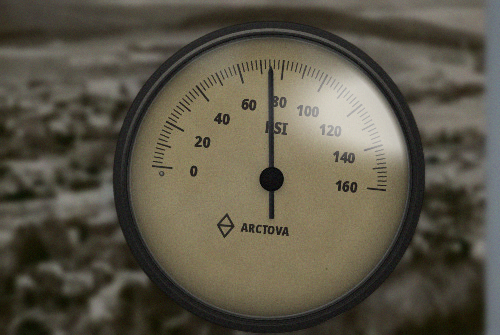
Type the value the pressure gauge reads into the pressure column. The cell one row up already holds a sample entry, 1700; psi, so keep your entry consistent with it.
74; psi
